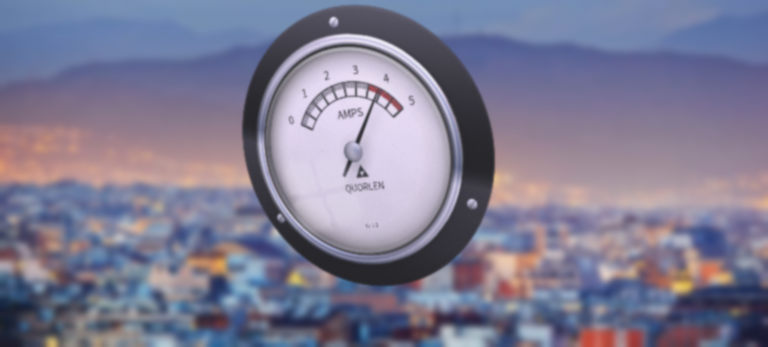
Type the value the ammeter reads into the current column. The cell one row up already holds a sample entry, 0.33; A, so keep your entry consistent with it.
4; A
